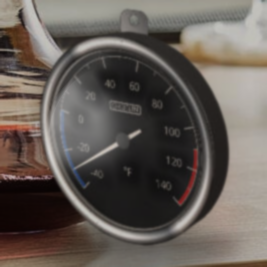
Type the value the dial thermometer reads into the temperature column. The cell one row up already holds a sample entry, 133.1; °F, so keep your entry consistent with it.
-30; °F
